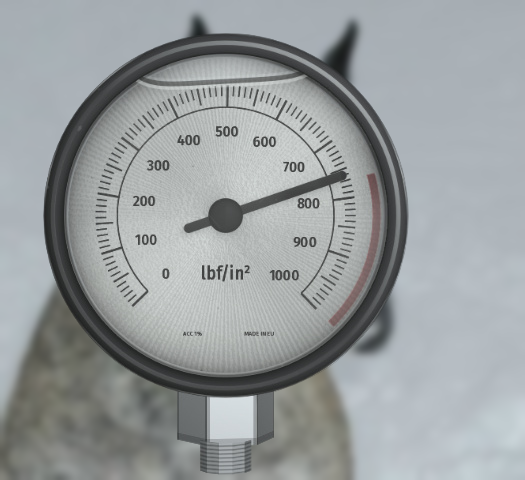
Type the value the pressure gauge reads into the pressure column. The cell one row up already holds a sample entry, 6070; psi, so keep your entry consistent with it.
760; psi
